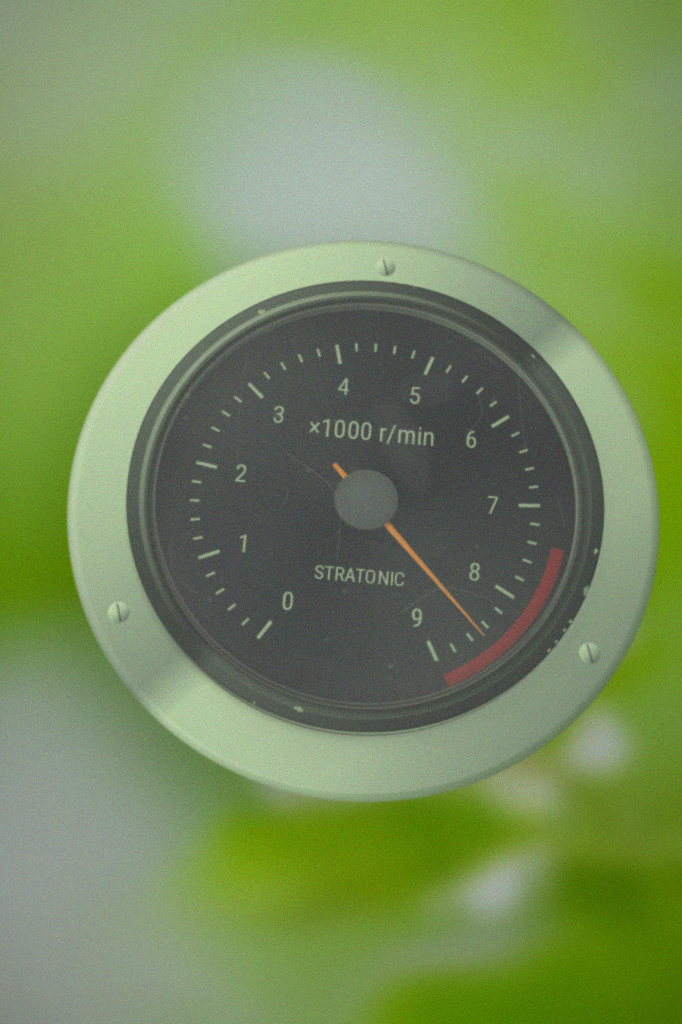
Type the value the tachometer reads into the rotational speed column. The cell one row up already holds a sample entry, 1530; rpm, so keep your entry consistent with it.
8500; rpm
